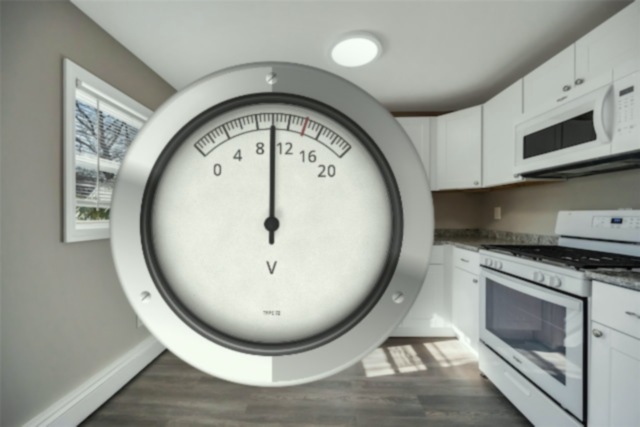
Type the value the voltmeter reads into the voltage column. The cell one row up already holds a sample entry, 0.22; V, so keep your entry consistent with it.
10; V
